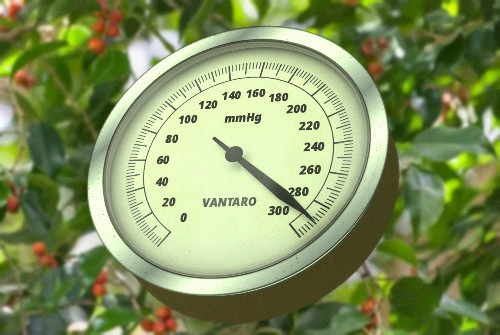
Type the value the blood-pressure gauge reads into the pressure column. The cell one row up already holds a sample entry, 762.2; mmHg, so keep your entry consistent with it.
290; mmHg
